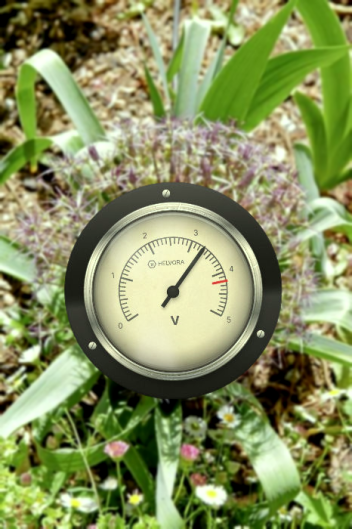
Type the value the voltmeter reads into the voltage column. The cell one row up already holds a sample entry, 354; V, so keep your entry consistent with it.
3.3; V
